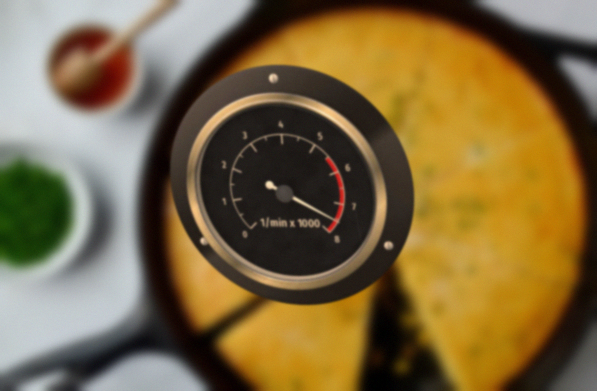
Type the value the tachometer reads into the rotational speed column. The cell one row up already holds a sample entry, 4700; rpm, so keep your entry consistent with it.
7500; rpm
